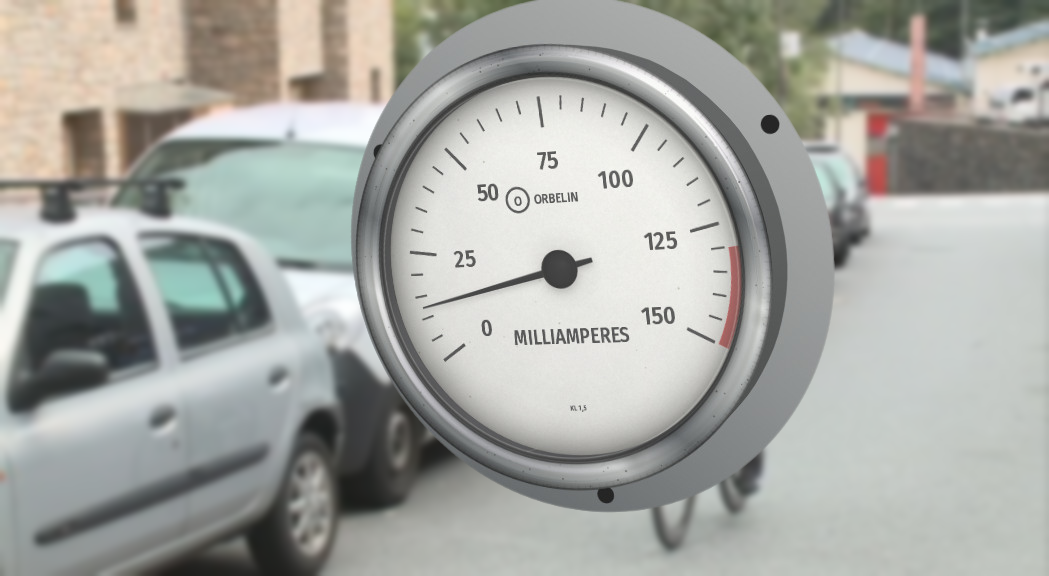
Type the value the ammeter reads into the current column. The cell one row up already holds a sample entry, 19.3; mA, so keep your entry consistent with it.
12.5; mA
